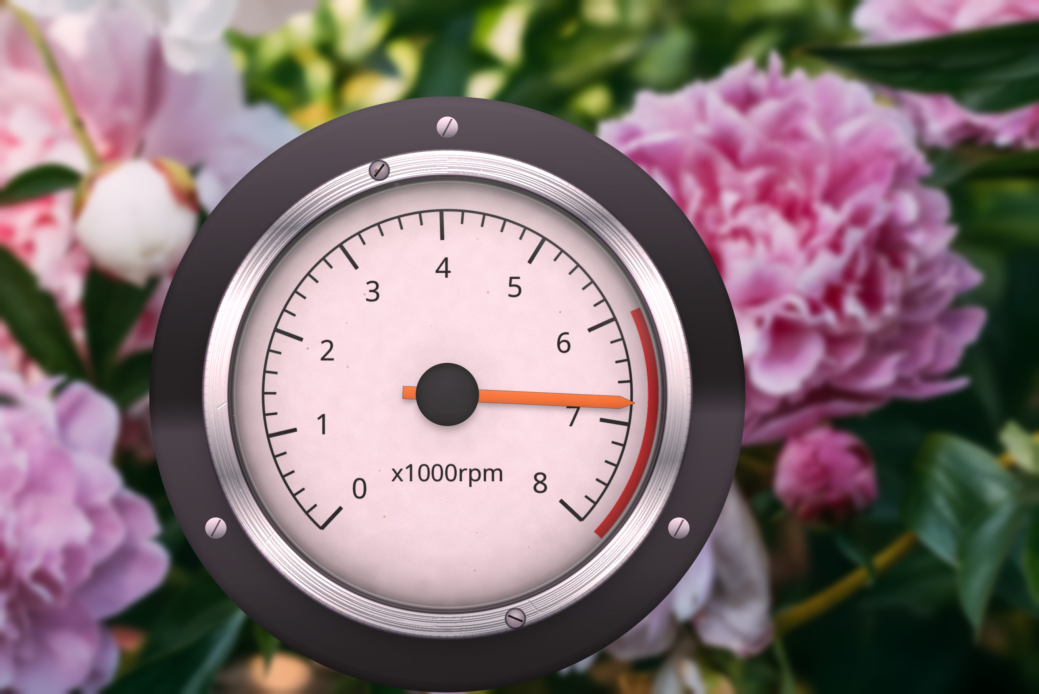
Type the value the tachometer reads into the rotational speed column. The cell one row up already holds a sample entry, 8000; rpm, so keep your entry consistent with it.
6800; rpm
